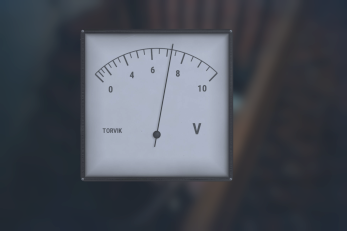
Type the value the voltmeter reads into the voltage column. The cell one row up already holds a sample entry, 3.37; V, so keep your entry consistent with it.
7.25; V
